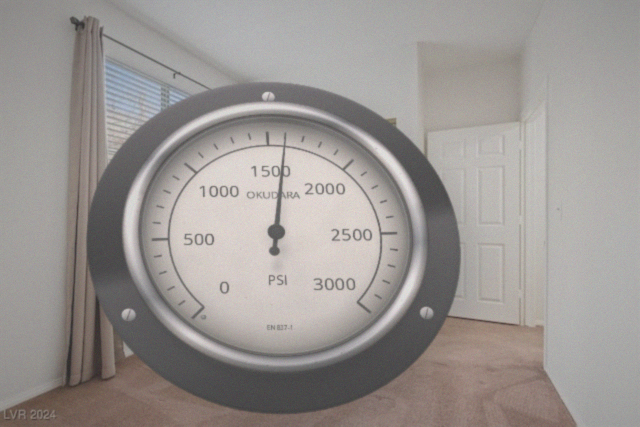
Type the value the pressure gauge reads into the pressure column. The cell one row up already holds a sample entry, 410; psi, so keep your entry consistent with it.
1600; psi
